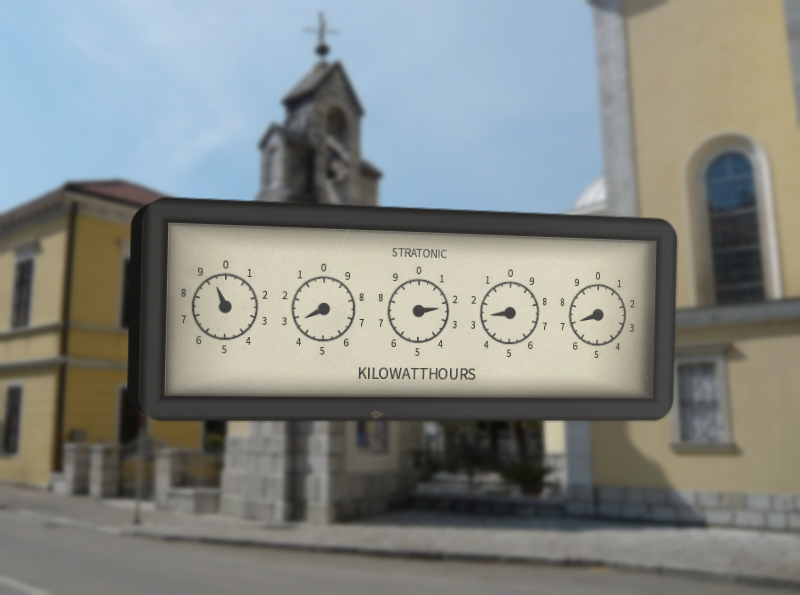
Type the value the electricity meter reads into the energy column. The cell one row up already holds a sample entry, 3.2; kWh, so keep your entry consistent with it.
93227; kWh
